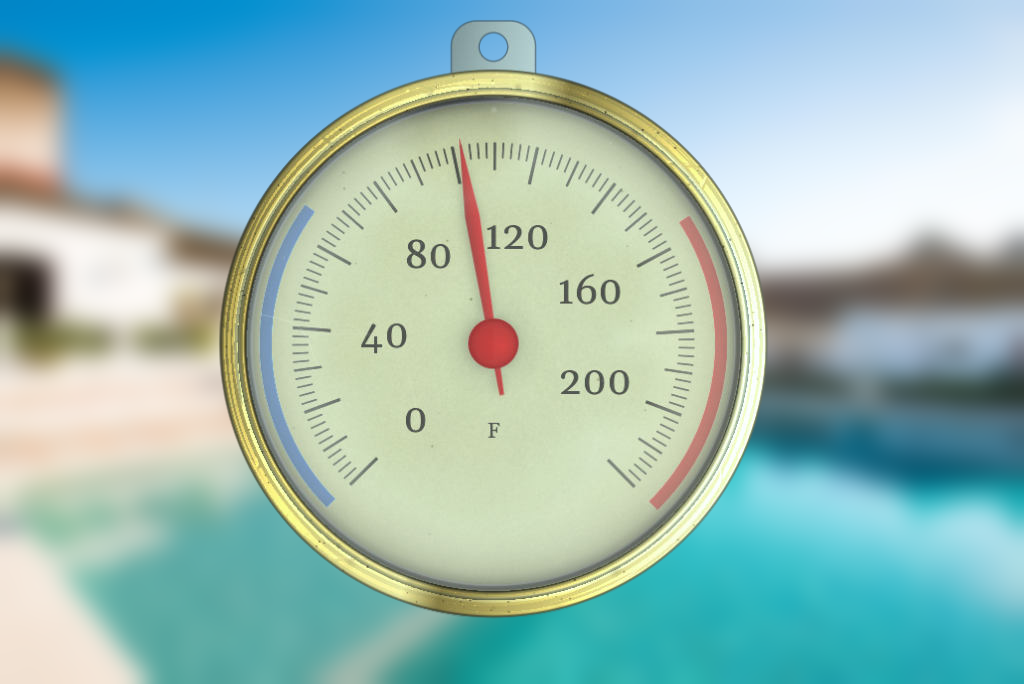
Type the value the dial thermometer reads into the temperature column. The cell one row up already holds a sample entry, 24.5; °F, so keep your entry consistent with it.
102; °F
